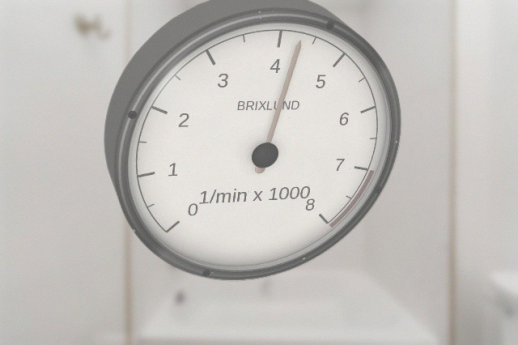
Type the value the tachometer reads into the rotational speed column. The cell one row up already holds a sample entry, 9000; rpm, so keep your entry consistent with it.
4250; rpm
